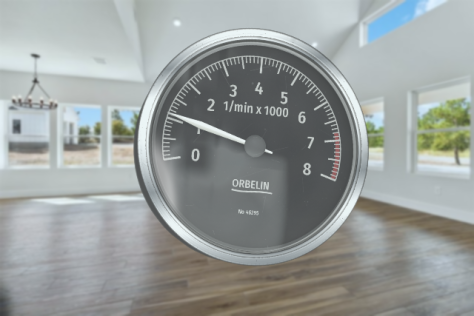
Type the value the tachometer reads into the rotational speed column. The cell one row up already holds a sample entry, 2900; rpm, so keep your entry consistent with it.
1100; rpm
